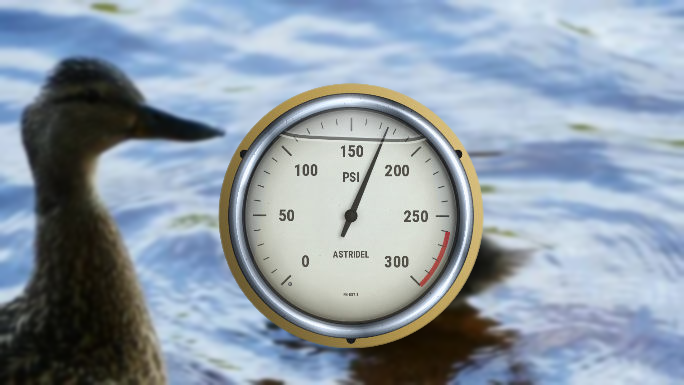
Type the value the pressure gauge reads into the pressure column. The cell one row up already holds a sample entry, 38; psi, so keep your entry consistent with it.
175; psi
